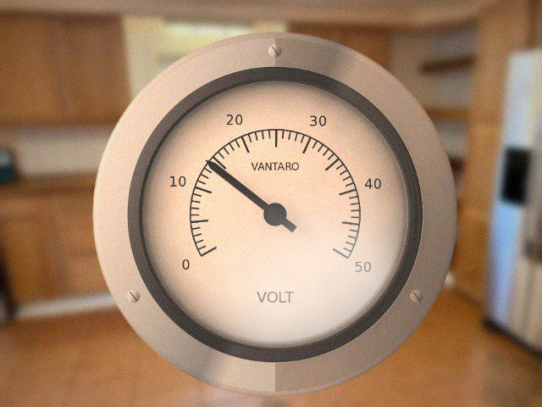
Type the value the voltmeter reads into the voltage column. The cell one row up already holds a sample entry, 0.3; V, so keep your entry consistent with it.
14; V
